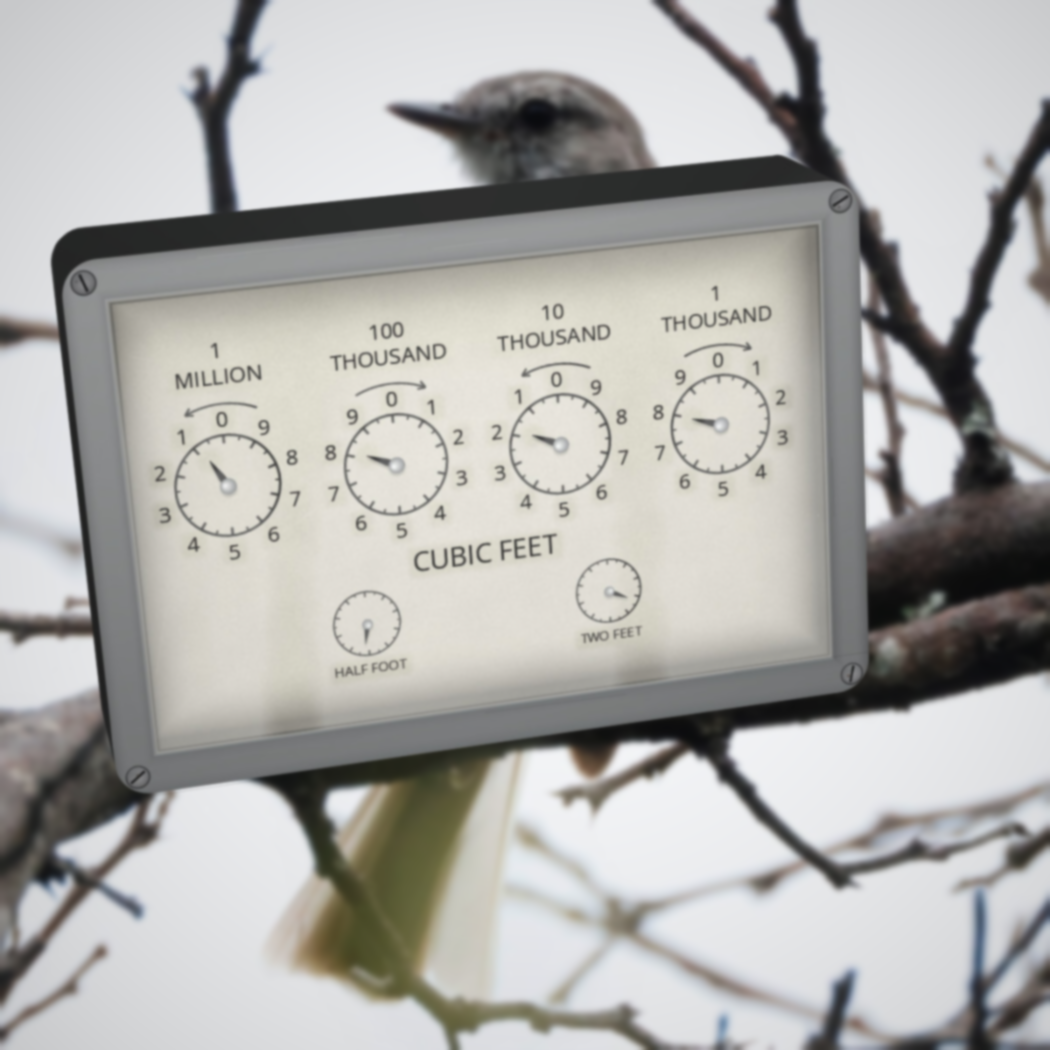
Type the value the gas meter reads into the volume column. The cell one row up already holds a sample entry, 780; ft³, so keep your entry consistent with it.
81800; ft³
